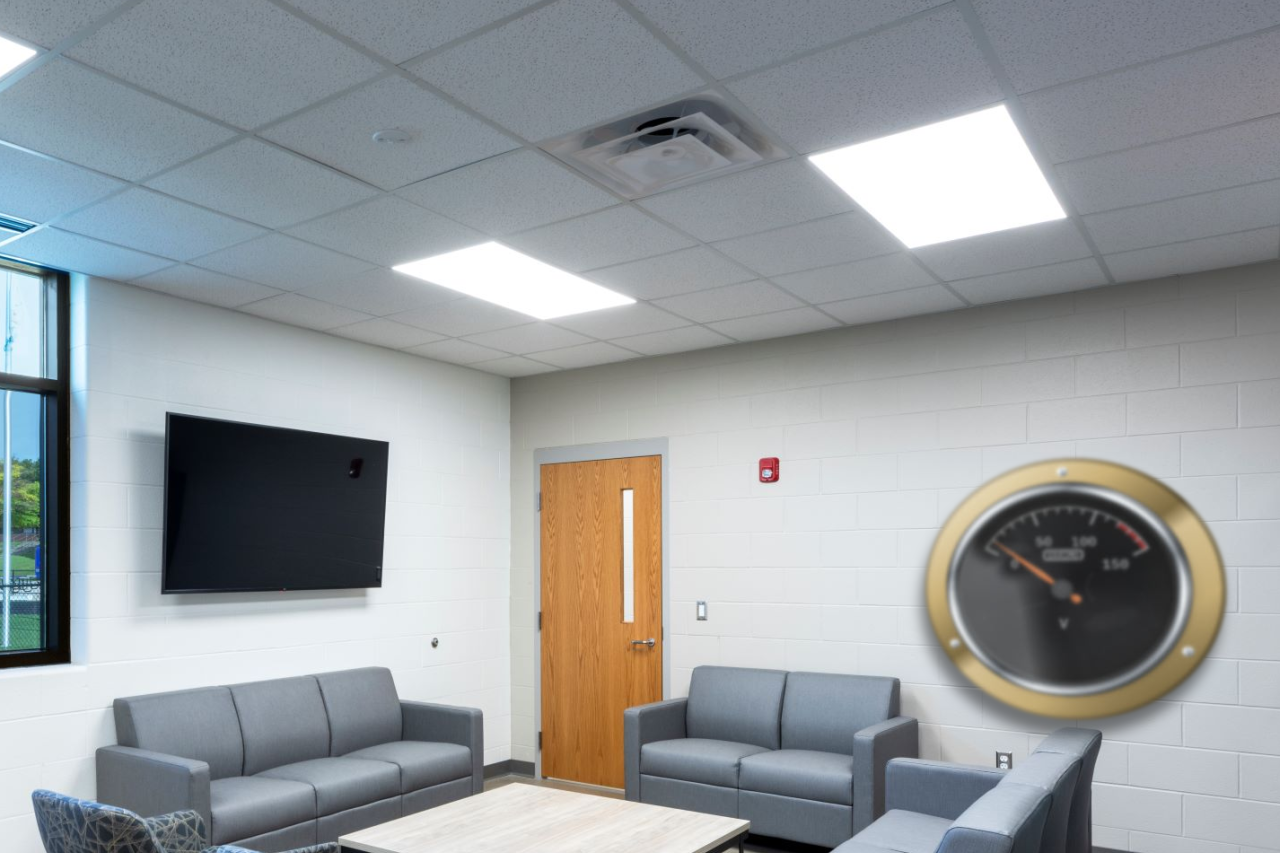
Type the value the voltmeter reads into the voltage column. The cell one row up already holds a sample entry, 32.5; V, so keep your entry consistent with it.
10; V
